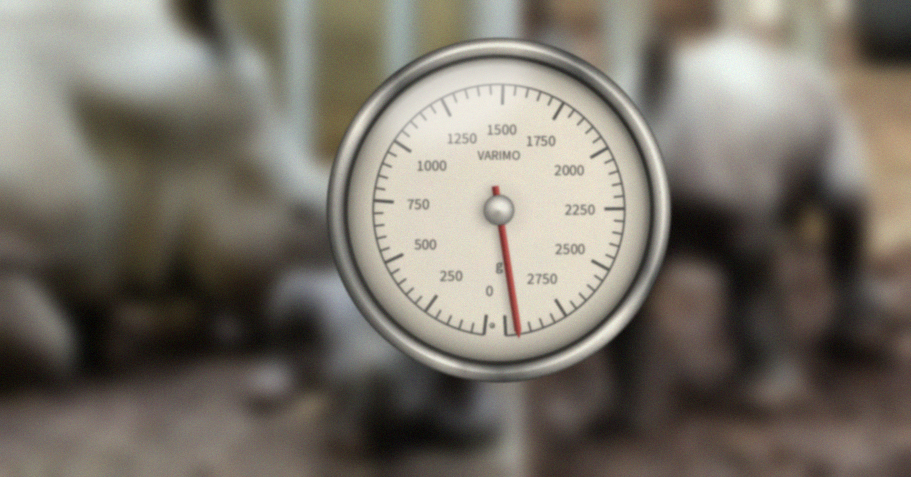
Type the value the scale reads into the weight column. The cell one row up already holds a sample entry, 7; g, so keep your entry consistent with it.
2950; g
